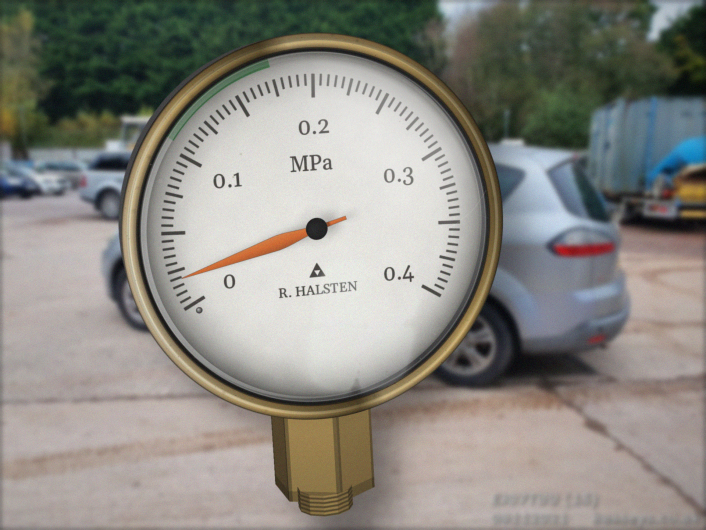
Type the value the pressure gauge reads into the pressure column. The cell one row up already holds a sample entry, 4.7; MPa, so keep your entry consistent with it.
0.02; MPa
